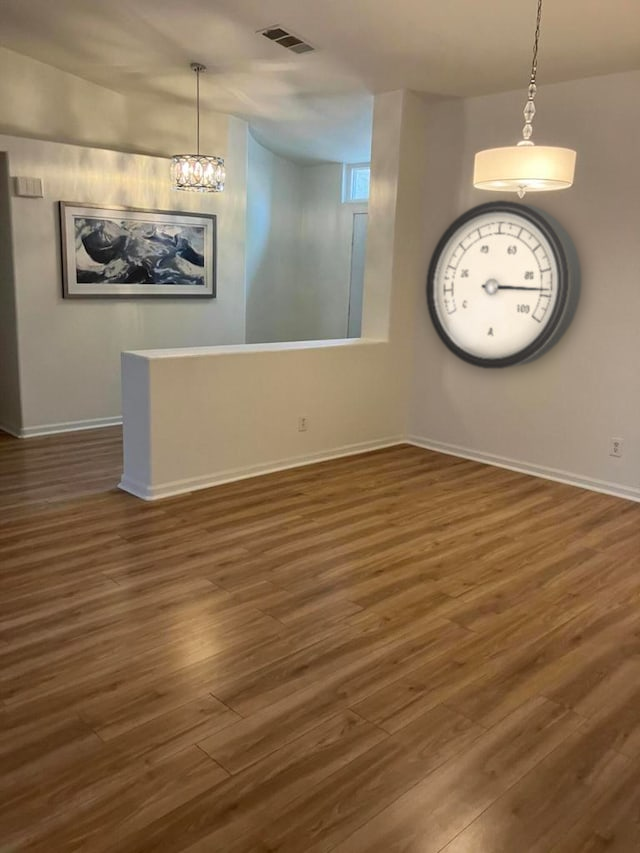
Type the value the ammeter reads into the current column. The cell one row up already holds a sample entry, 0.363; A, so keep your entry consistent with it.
87.5; A
